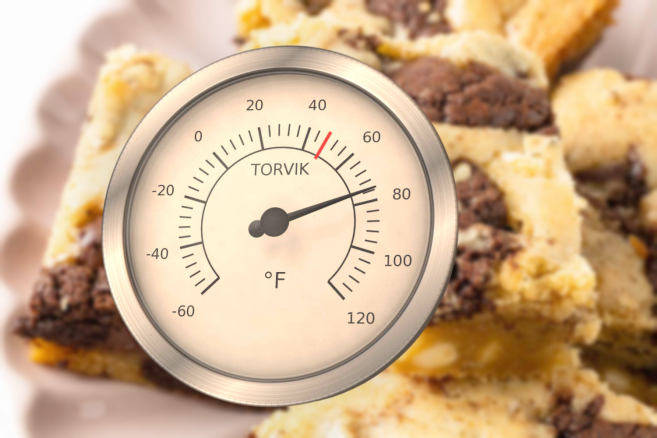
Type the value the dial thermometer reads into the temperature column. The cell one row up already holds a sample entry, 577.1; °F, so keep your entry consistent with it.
76; °F
